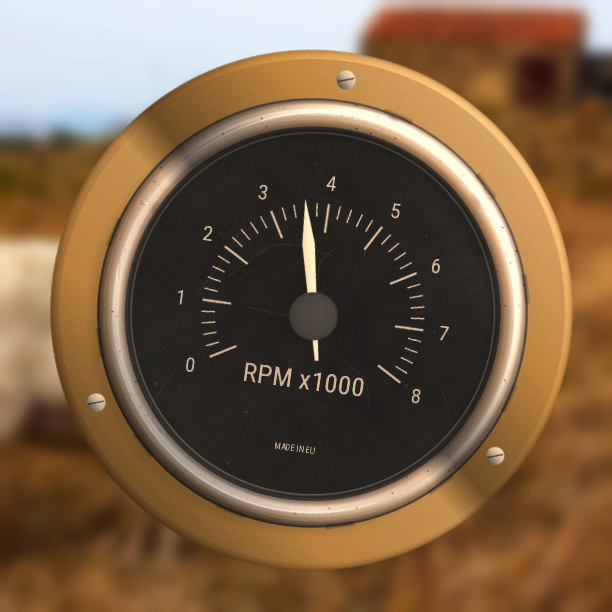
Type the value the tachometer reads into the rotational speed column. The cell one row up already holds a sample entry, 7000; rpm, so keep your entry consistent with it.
3600; rpm
